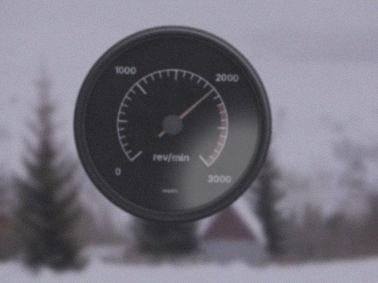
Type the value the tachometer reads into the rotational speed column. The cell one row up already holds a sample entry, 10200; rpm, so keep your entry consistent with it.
2000; rpm
